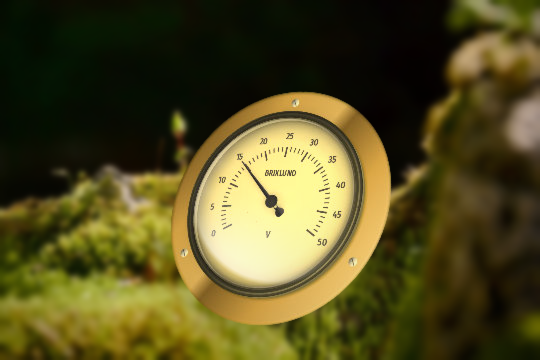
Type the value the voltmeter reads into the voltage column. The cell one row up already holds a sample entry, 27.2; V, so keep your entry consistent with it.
15; V
